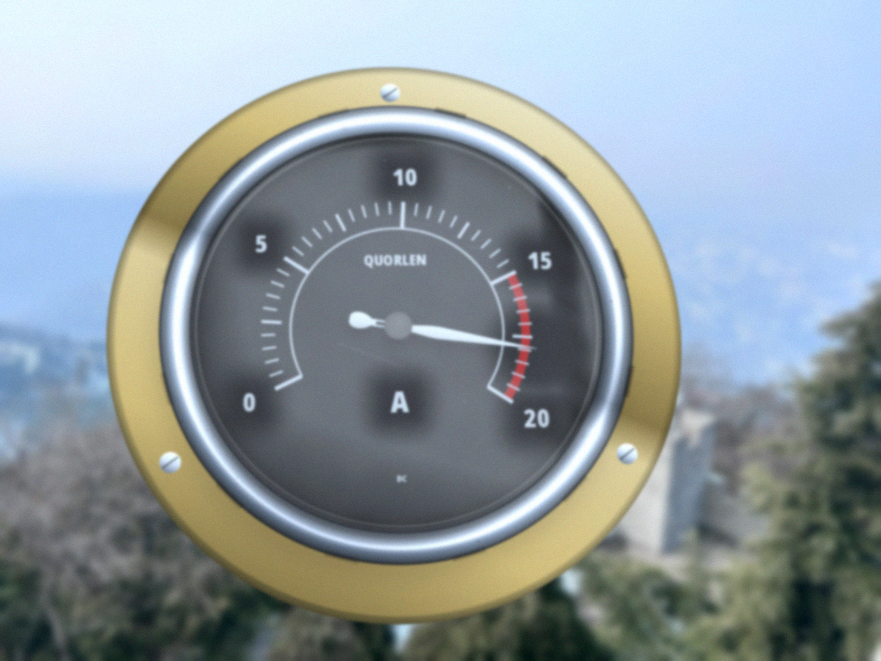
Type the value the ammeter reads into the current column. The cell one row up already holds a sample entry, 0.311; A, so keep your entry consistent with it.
18; A
